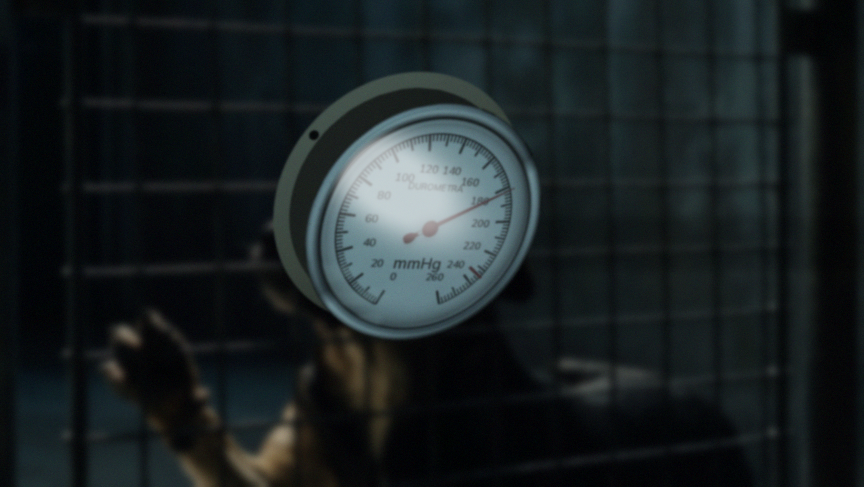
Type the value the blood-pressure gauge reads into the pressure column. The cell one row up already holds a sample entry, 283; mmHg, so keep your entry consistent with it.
180; mmHg
